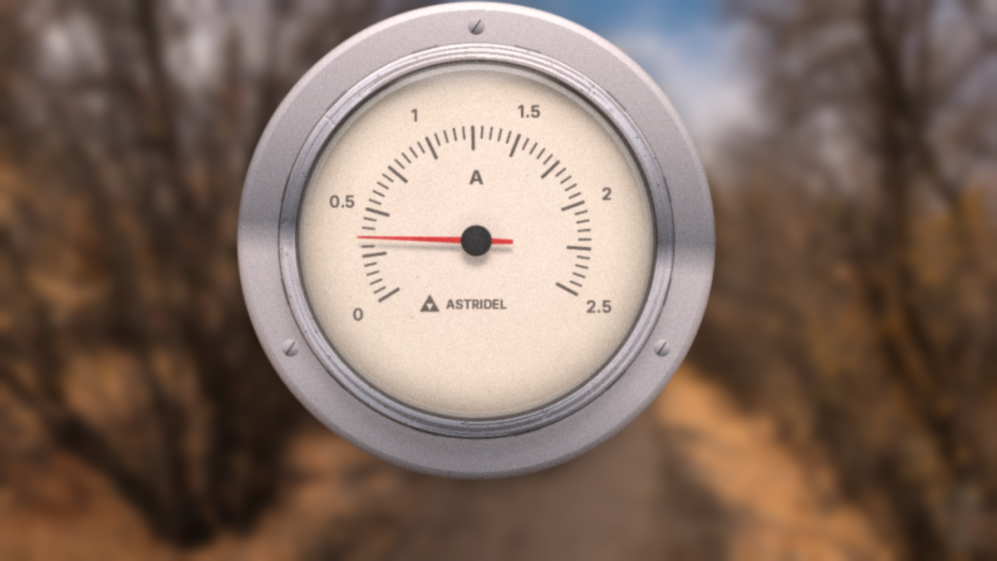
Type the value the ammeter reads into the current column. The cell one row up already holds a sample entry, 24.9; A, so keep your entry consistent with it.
0.35; A
